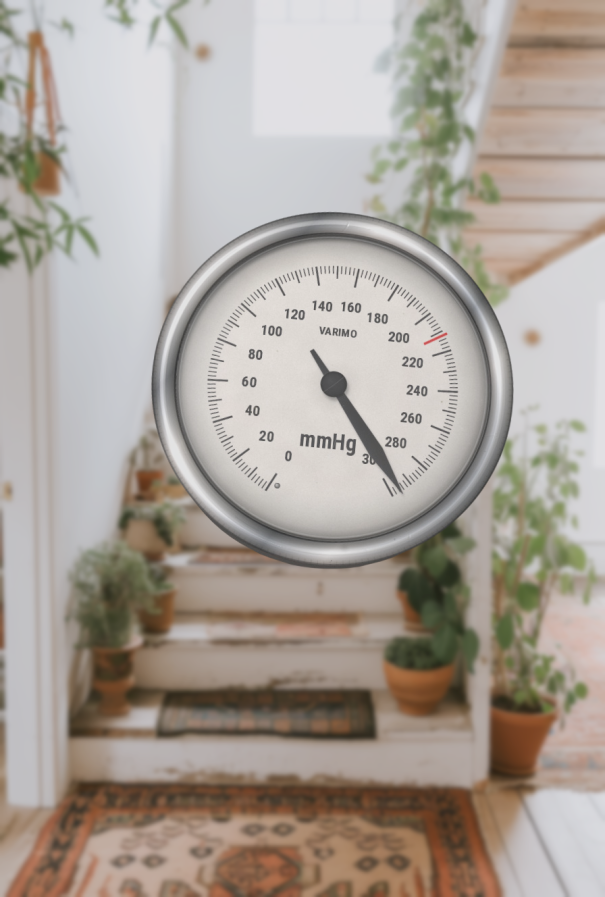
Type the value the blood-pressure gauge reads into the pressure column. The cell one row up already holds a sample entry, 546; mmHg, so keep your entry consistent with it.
296; mmHg
